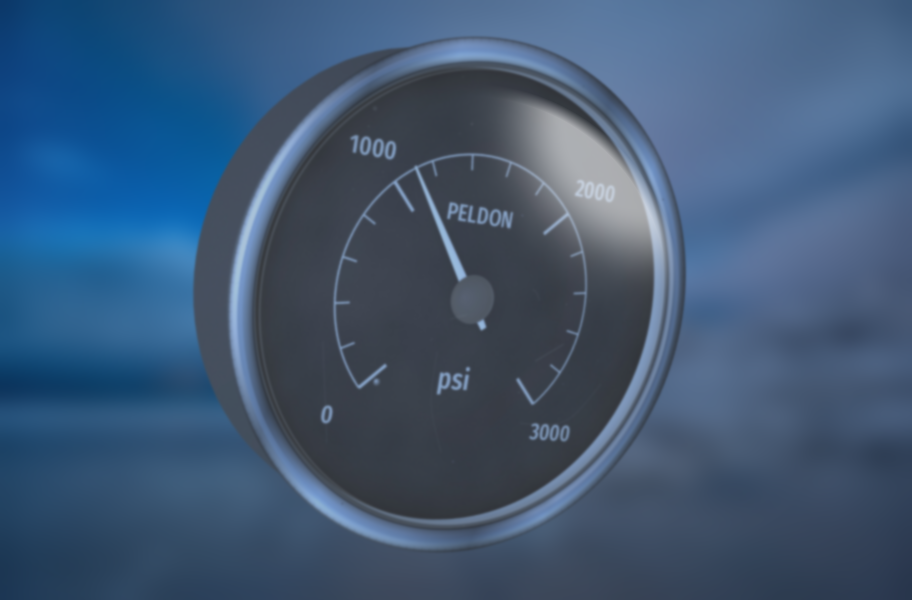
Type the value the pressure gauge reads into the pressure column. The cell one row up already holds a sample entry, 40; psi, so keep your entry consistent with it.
1100; psi
